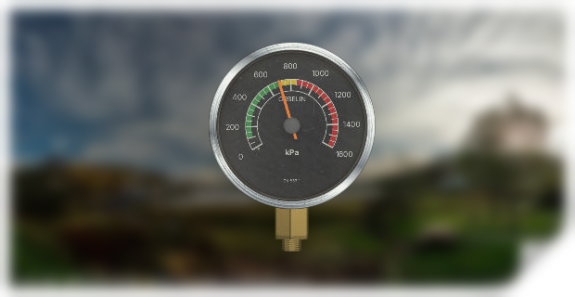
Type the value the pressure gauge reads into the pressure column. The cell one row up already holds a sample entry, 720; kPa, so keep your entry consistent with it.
700; kPa
